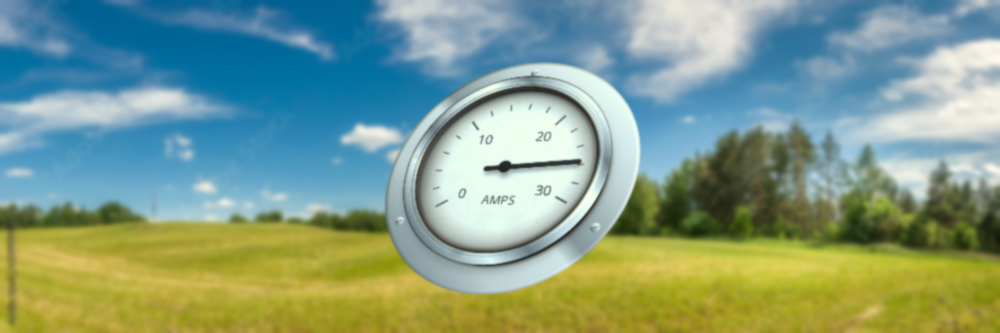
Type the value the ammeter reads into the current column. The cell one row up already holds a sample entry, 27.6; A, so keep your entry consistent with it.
26; A
